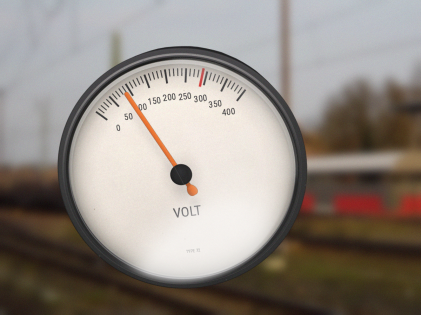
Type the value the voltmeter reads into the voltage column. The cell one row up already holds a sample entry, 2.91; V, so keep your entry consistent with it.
90; V
